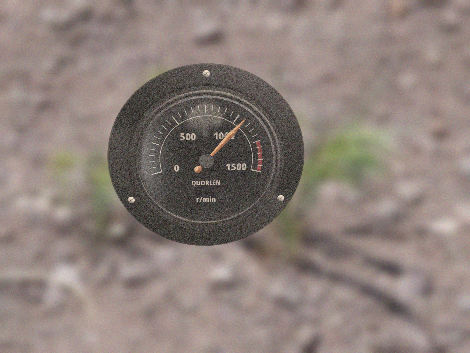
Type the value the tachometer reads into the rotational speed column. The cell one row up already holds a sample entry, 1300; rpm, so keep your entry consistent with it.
1050; rpm
